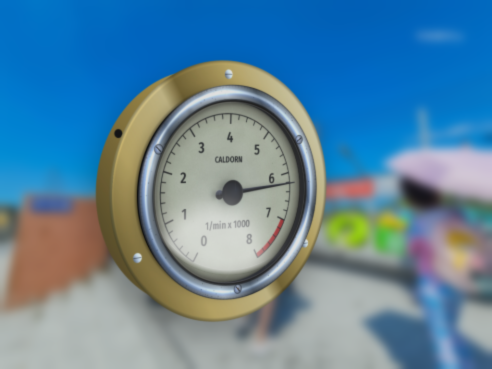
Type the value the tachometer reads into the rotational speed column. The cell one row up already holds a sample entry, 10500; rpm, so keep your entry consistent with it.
6200; rpm
